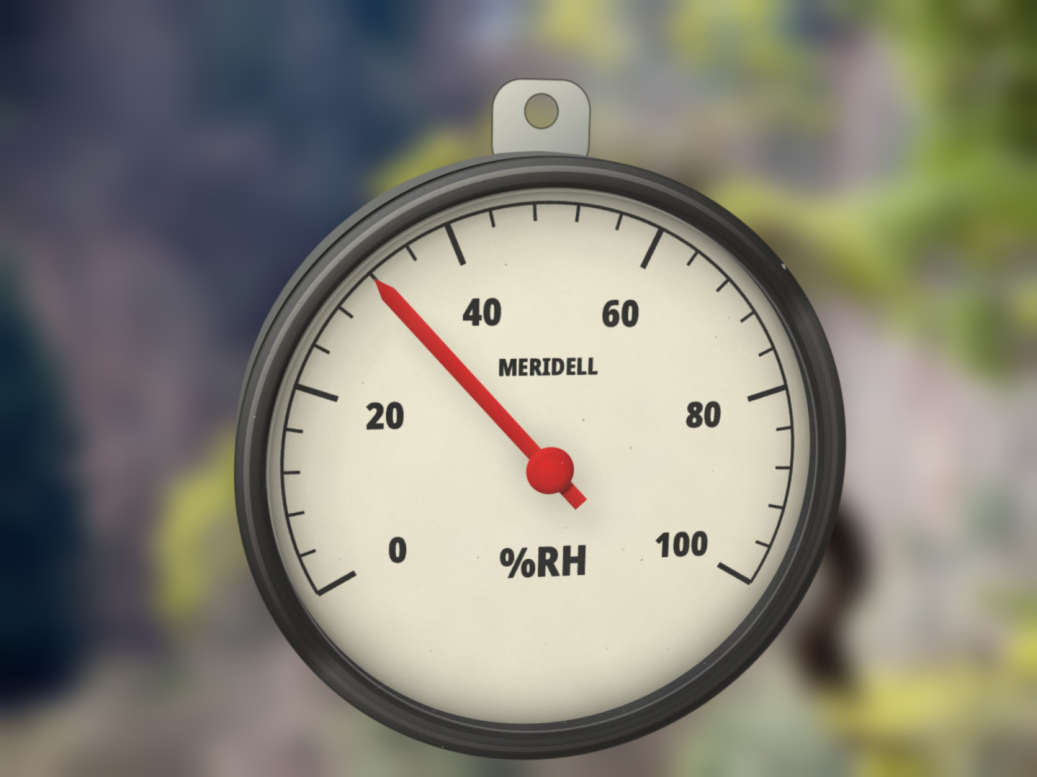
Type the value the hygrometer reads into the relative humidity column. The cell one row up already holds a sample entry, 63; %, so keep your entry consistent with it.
32; %
